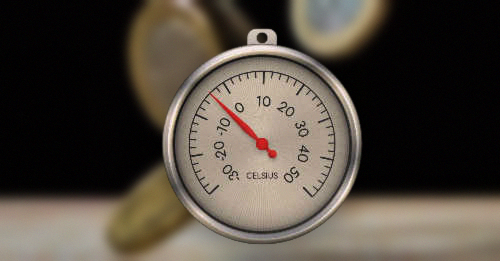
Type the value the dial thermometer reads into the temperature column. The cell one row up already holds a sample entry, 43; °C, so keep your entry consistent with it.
-4; °C
